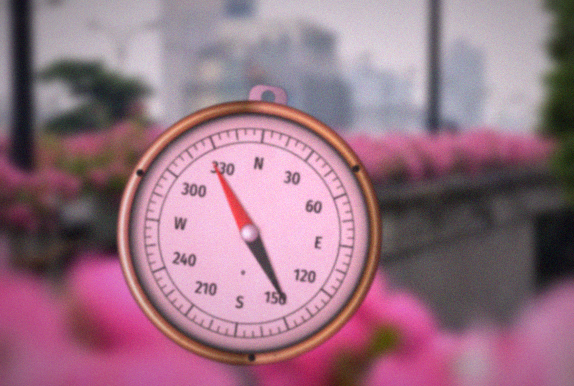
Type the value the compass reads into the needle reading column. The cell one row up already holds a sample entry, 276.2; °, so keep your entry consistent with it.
325; °
